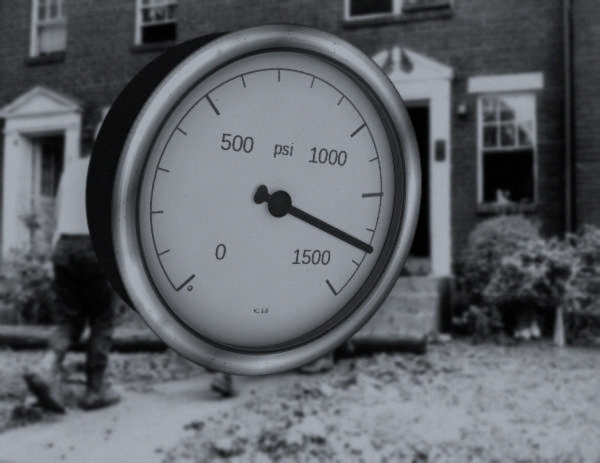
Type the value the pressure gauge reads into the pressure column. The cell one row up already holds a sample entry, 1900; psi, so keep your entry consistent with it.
1350; psi
